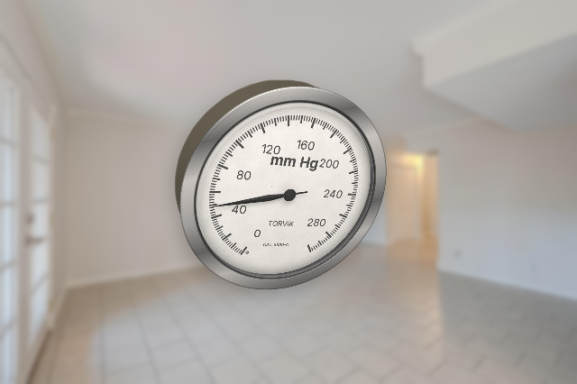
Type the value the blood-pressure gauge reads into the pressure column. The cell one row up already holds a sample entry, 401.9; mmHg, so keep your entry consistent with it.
50; mmHg
